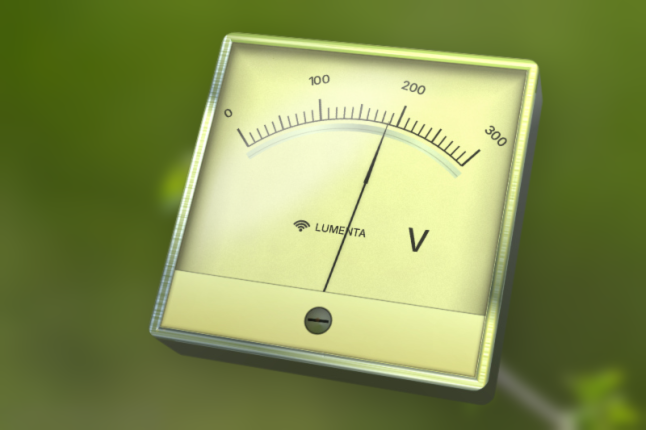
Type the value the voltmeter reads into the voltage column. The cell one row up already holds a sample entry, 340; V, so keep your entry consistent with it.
190; V
